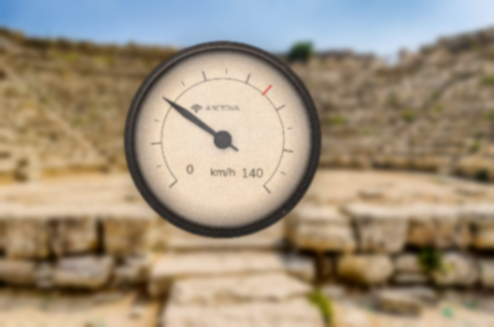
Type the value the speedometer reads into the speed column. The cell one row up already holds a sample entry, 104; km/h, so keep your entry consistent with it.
40; km/h
